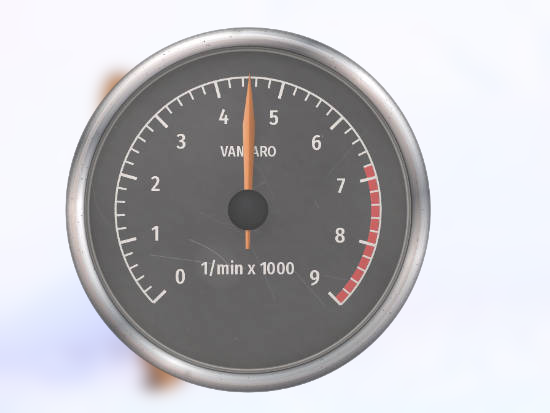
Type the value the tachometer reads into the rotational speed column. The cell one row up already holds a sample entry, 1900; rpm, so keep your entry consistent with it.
4500; rpm
